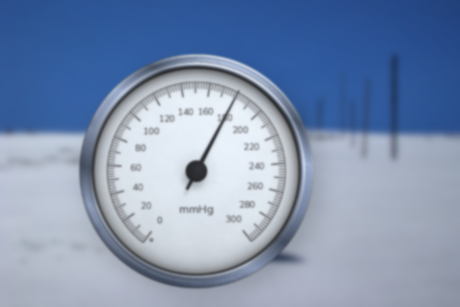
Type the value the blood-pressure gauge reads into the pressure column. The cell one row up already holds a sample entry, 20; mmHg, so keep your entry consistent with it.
180; mmHg
